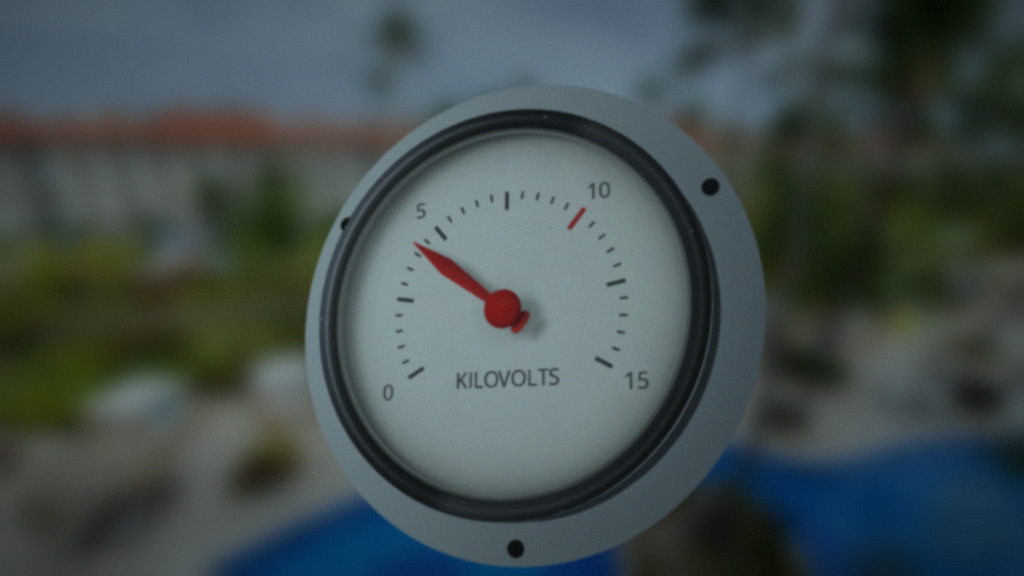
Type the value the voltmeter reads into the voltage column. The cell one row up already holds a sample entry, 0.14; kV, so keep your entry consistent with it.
4.25; kV
